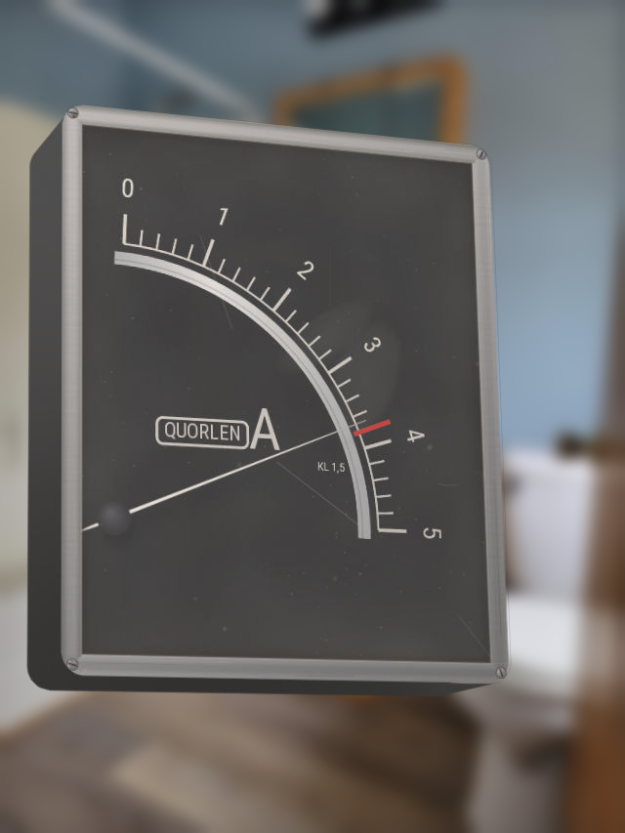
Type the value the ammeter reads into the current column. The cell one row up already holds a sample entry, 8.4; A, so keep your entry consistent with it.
3.7; A
